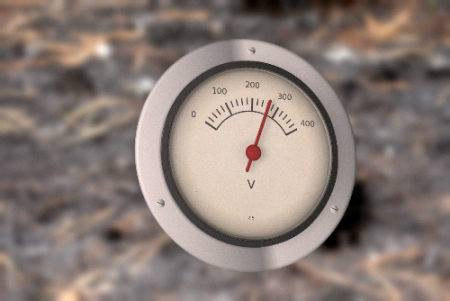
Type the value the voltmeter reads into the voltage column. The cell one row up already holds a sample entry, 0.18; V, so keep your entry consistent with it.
260; V
